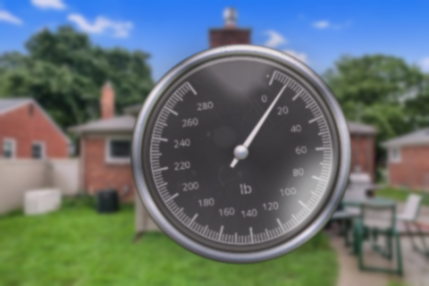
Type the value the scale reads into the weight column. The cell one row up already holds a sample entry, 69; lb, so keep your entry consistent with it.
10; lb
